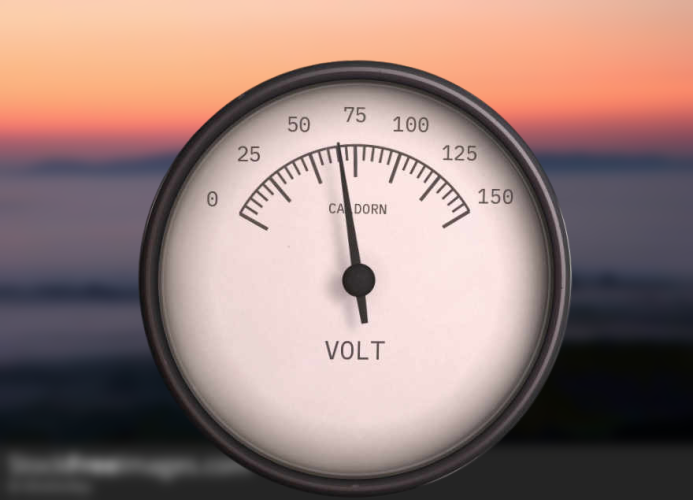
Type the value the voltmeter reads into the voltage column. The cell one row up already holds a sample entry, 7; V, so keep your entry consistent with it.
65; V
